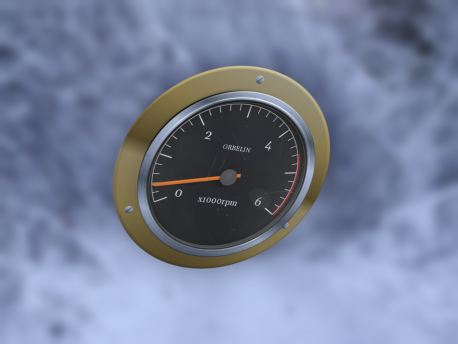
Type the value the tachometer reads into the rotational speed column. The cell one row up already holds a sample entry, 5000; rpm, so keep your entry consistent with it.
400; rpm
